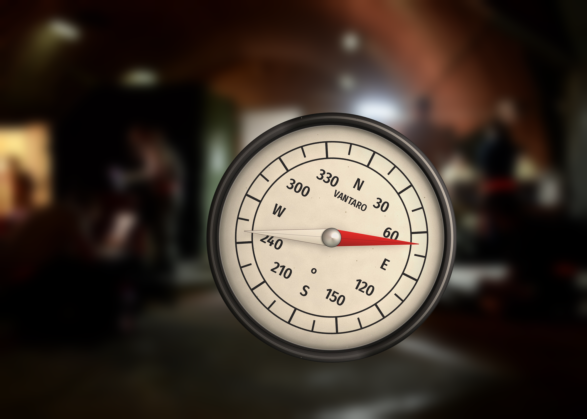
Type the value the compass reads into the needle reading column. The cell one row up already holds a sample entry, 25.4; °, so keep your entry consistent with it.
67.5; °
